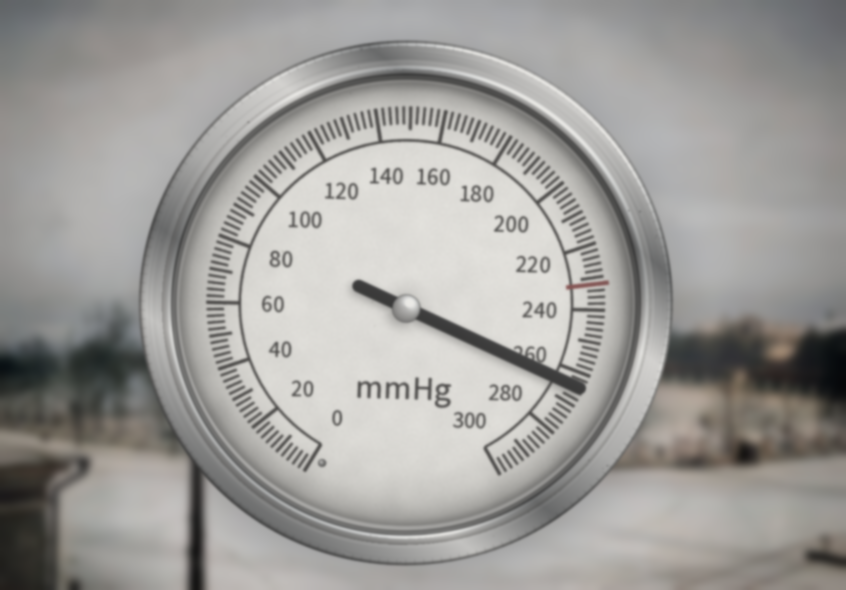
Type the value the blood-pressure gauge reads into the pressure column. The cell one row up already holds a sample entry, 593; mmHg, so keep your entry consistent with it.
264; mmHg
